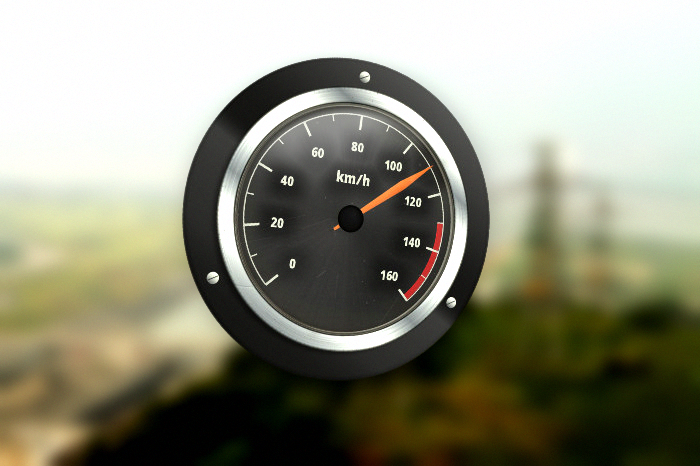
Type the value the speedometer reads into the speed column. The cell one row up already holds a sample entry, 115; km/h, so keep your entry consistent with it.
110; km/h
